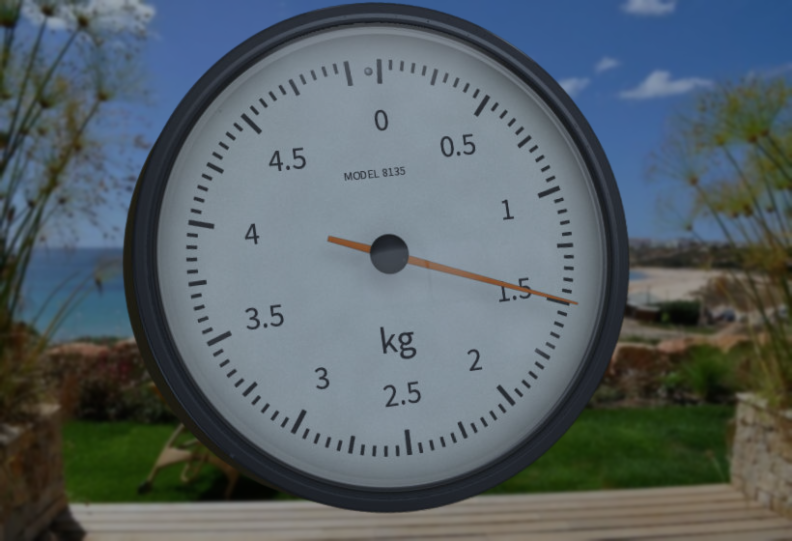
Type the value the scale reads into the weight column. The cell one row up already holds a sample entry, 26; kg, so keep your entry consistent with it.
1.5; kg
